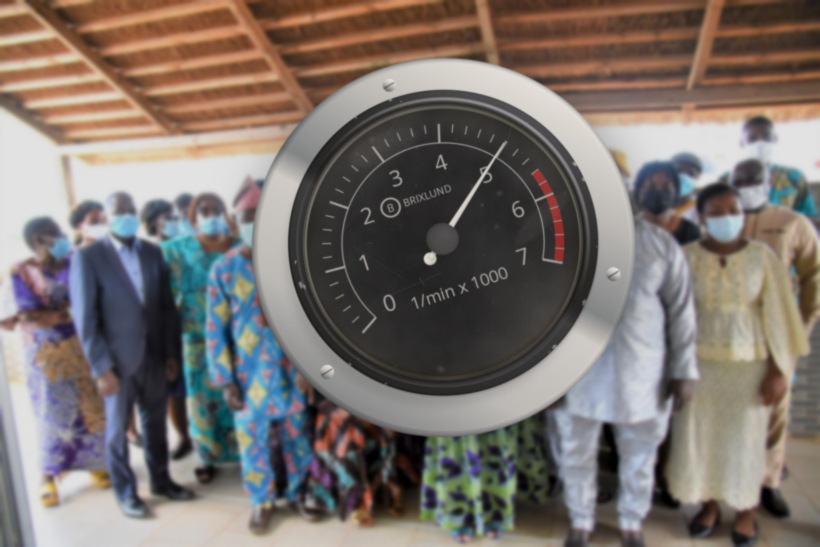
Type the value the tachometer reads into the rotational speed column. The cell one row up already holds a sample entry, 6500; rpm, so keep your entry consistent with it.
5000; rpm
